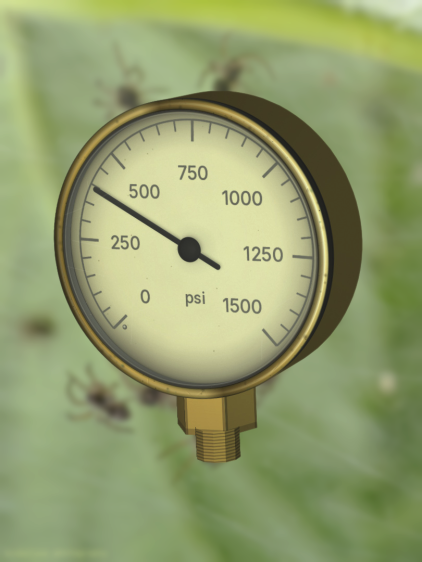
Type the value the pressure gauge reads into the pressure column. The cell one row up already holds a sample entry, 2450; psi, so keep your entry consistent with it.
400; psi
